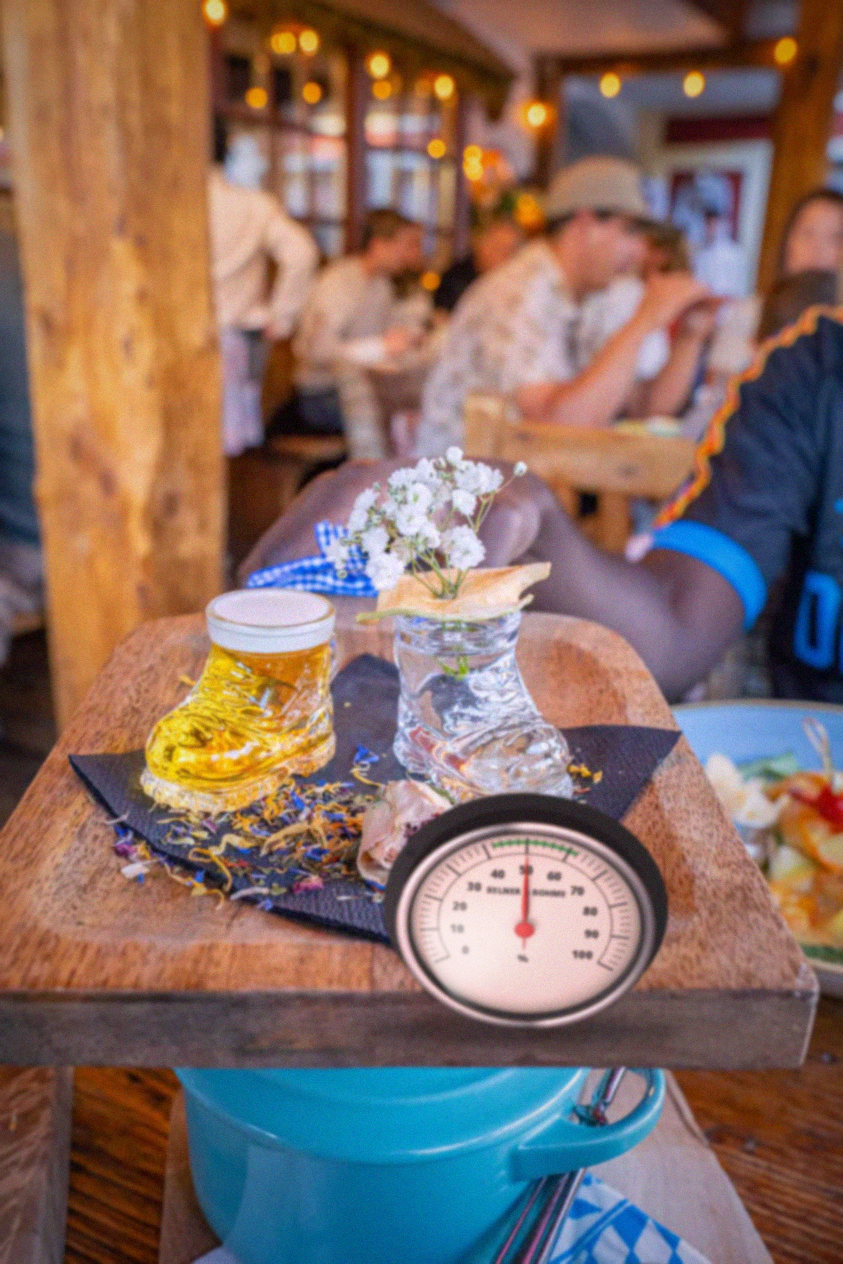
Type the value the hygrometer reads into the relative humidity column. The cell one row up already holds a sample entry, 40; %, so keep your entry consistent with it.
50; %
